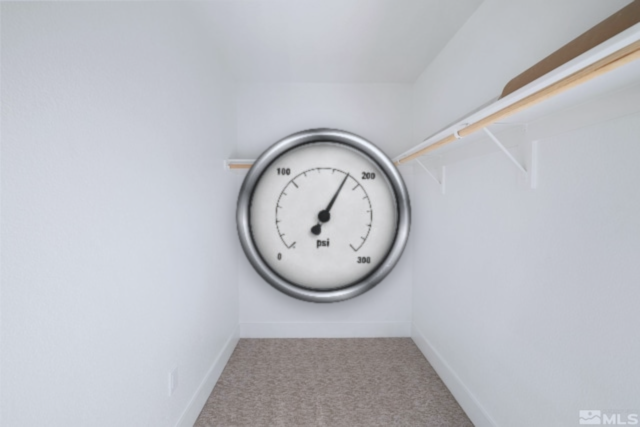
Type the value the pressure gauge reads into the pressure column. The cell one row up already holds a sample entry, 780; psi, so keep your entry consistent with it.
180; psi
